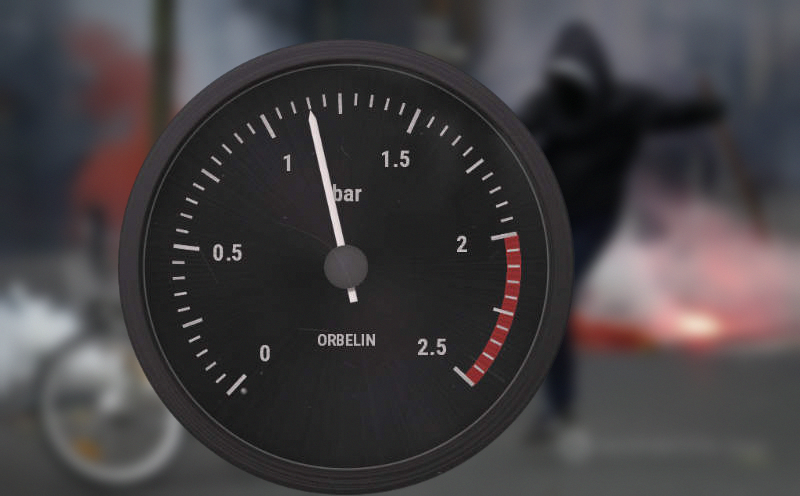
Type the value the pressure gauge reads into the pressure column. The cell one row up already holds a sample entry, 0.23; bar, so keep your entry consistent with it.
1.15; bar
